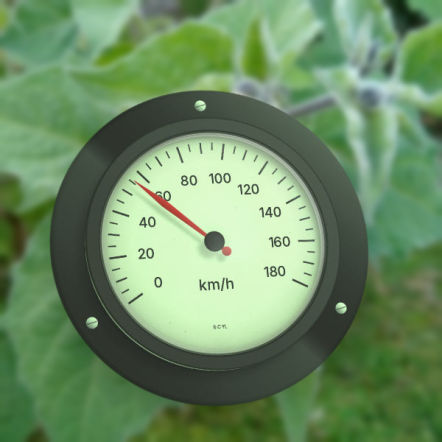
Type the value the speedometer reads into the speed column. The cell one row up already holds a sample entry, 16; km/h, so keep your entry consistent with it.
55; km/h
